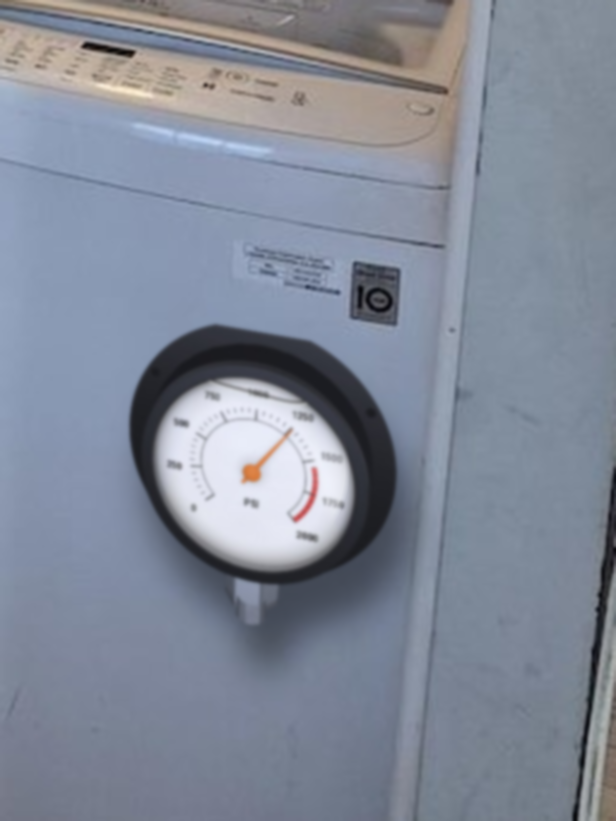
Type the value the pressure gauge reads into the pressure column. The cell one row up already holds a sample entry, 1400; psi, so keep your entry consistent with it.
1250; psi
